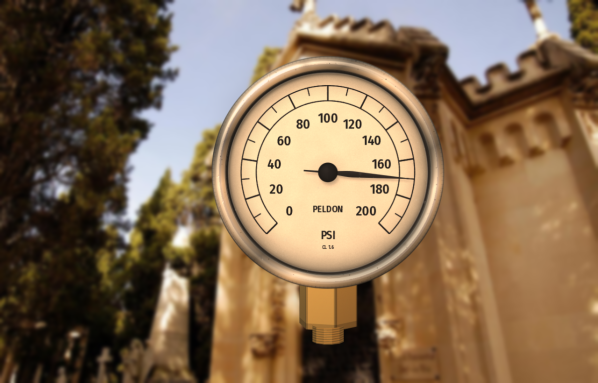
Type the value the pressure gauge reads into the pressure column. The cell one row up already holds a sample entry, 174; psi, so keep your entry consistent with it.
170; psi
